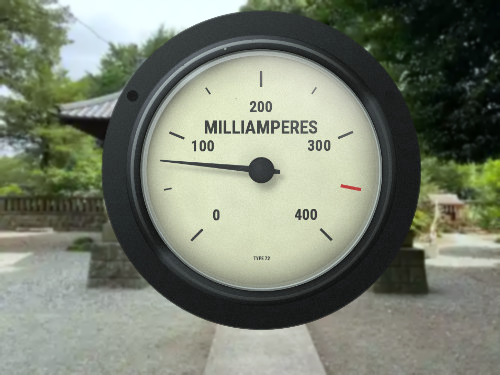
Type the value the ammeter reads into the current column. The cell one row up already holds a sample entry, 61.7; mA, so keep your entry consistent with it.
75; mA
